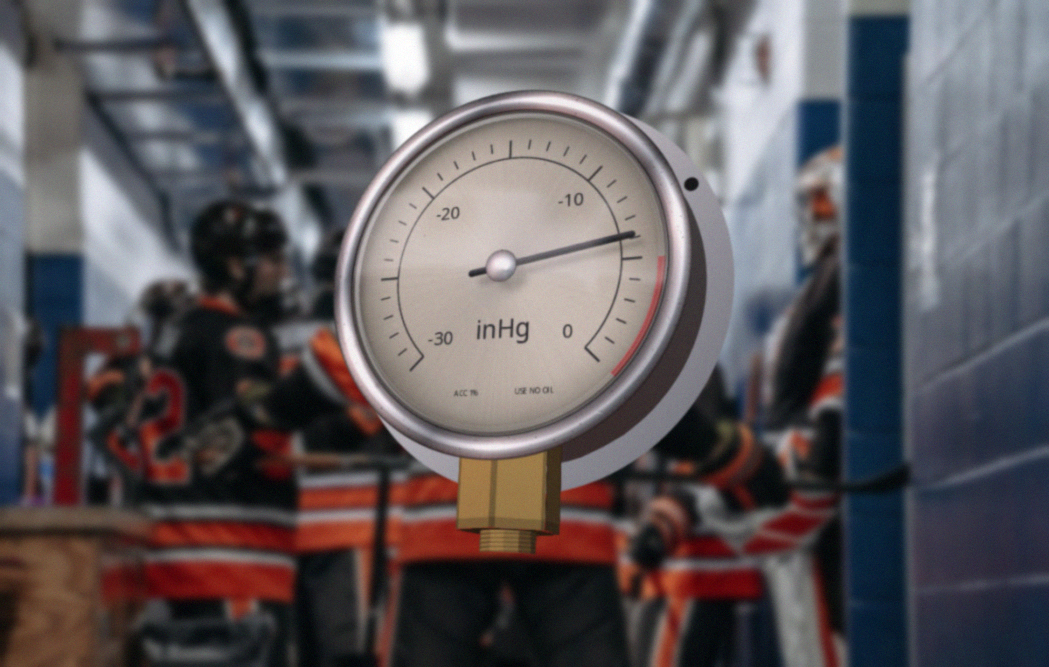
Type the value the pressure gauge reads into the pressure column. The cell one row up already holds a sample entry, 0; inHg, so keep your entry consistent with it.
-6; inHg
